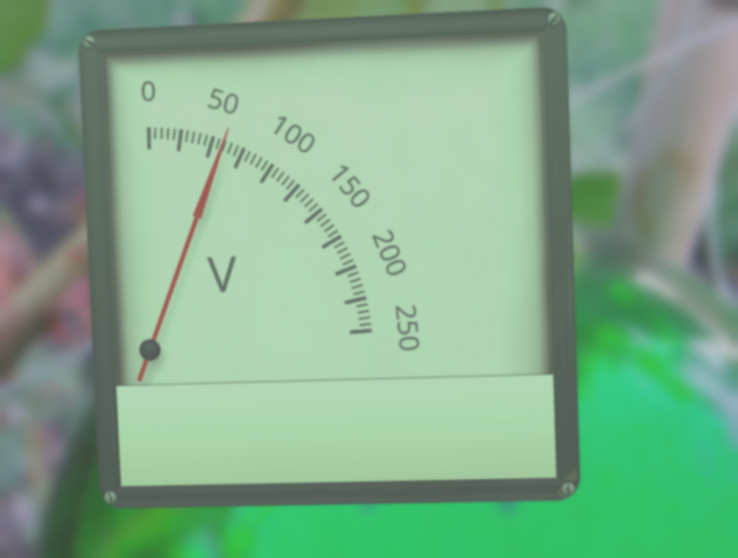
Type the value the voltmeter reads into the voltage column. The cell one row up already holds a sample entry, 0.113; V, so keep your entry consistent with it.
60; V
